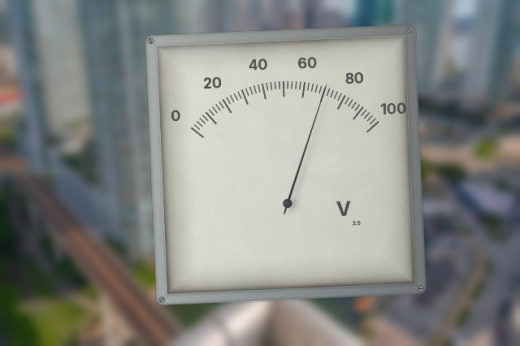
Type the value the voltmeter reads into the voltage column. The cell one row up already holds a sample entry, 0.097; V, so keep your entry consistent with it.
70; V
